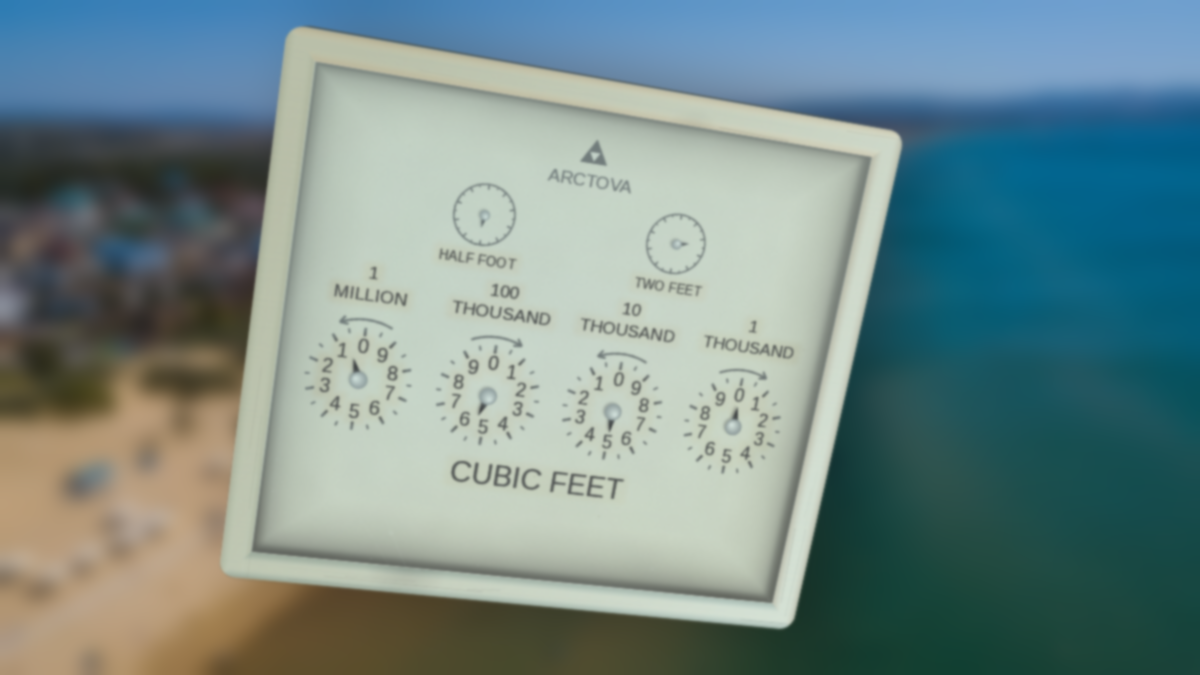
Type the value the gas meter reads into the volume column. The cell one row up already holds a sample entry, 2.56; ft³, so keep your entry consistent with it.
55000; ft³
